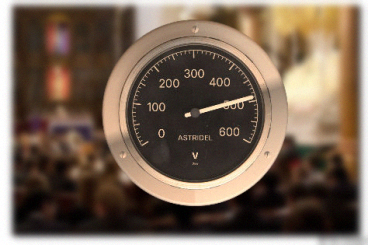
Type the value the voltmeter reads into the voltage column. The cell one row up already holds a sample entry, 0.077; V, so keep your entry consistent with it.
490; V
